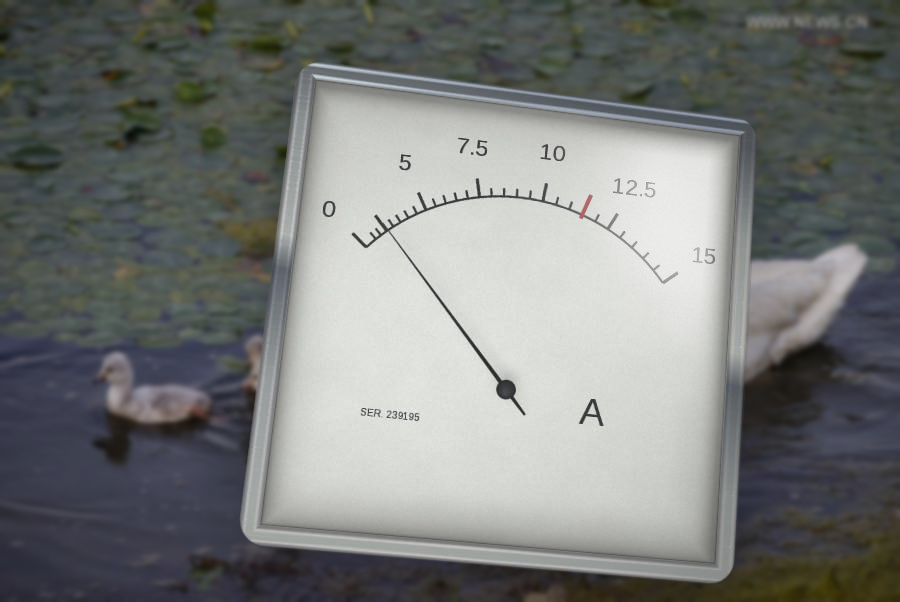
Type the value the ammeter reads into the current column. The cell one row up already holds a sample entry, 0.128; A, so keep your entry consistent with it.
2.5; A
